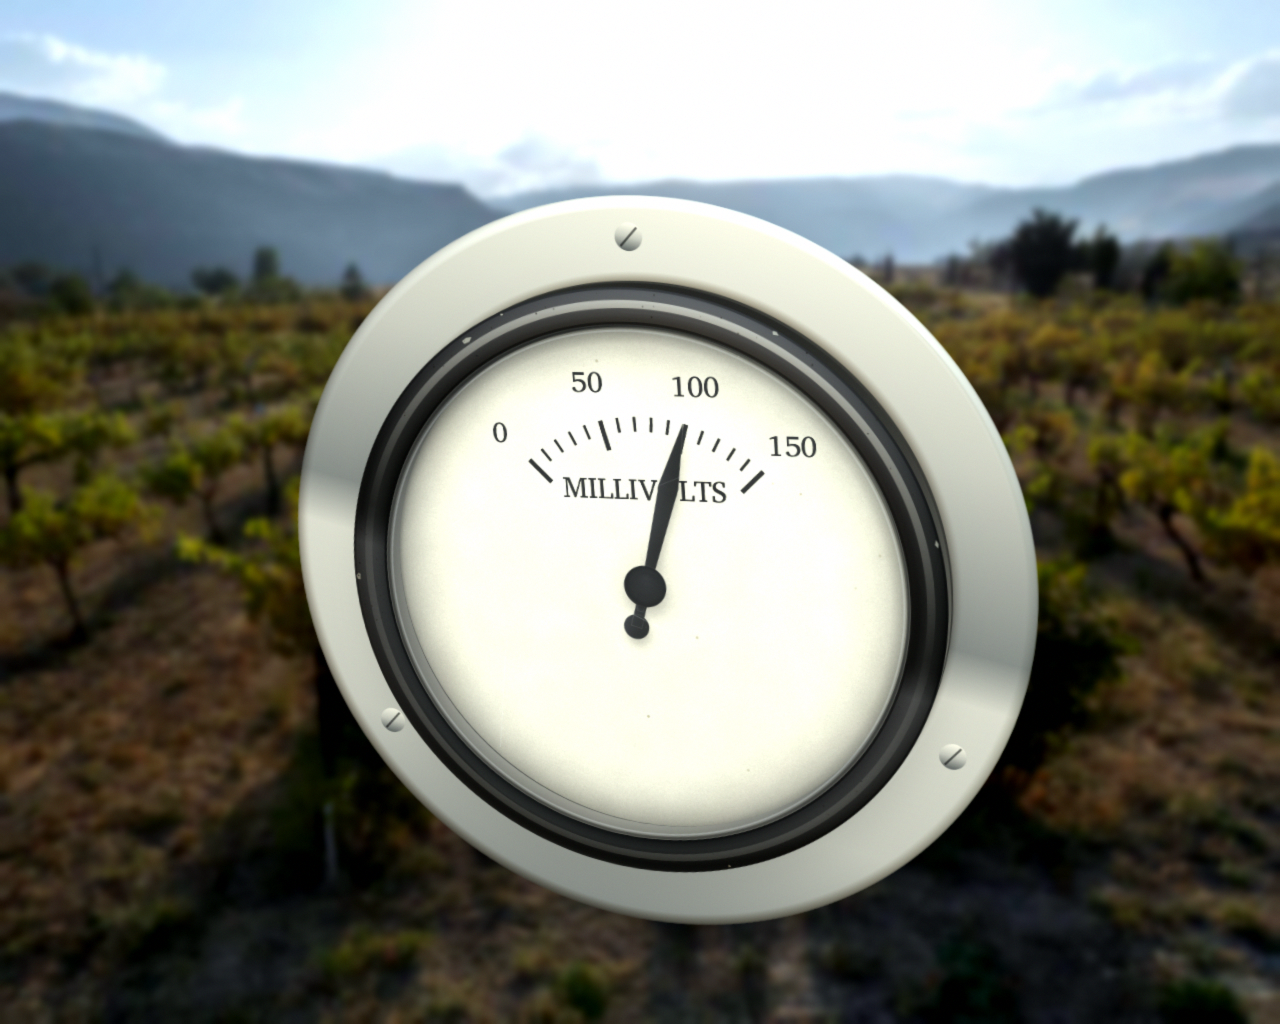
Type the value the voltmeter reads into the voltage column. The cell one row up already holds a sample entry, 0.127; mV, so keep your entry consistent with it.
100; mV
